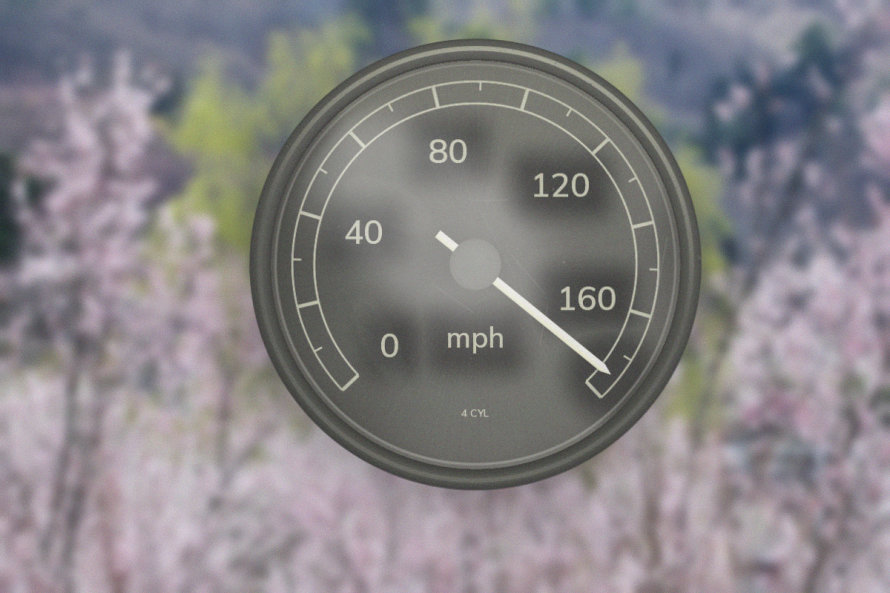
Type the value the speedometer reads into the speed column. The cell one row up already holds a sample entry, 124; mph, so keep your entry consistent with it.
175; mph
